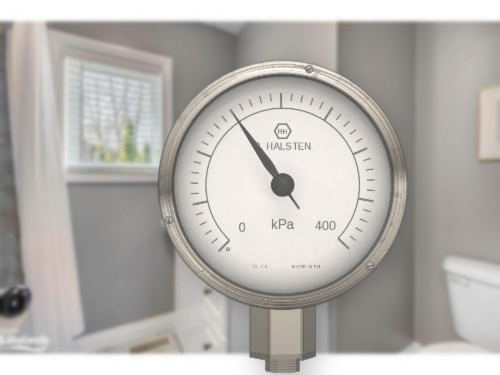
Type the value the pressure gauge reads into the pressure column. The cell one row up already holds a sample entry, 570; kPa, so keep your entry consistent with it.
150; kPa
